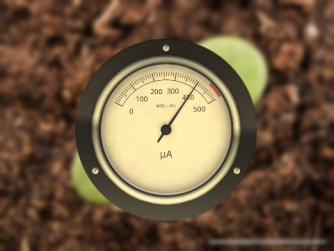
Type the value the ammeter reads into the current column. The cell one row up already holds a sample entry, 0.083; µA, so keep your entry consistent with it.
400; µA
